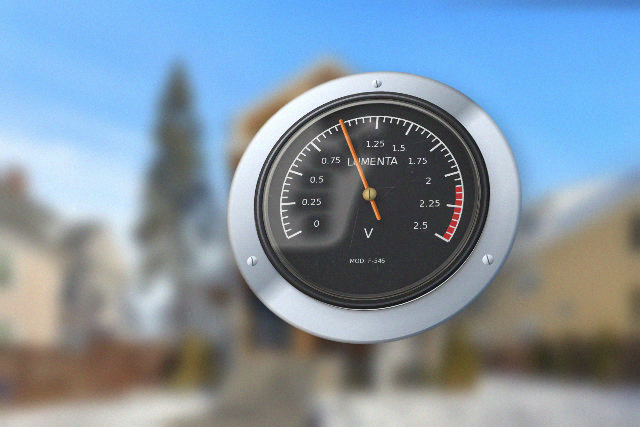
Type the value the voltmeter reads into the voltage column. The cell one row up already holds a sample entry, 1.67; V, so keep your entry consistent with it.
1; V
